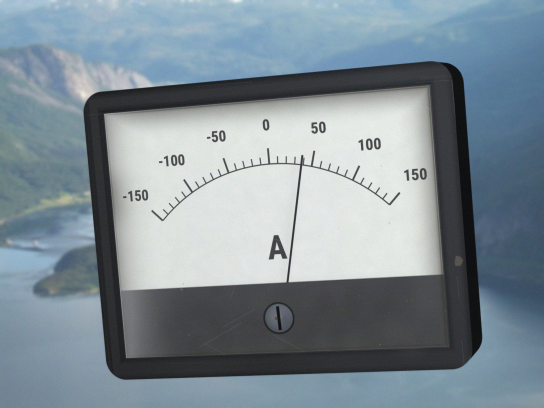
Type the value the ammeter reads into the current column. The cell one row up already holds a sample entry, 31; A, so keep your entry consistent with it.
40; A
